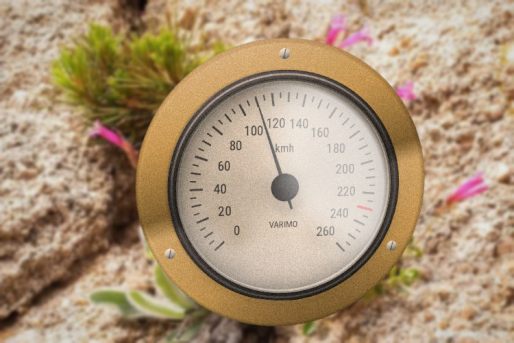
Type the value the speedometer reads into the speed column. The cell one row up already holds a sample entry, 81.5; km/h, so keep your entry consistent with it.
110; km/h
